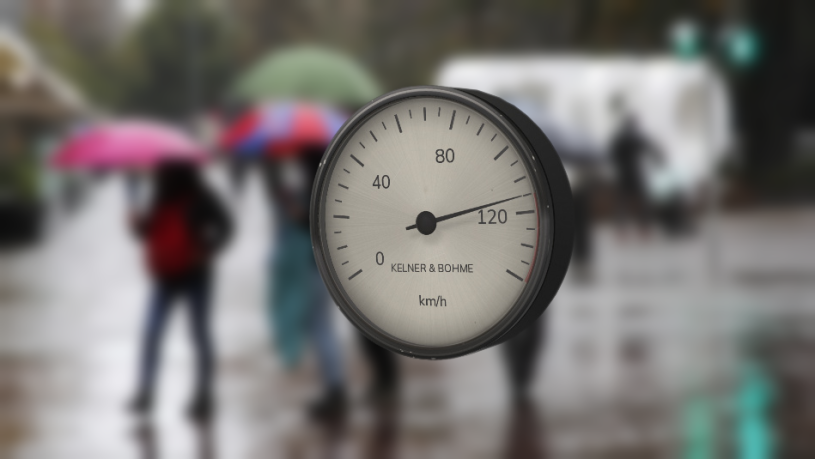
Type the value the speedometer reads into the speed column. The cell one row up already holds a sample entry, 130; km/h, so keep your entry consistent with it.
115; km/h
